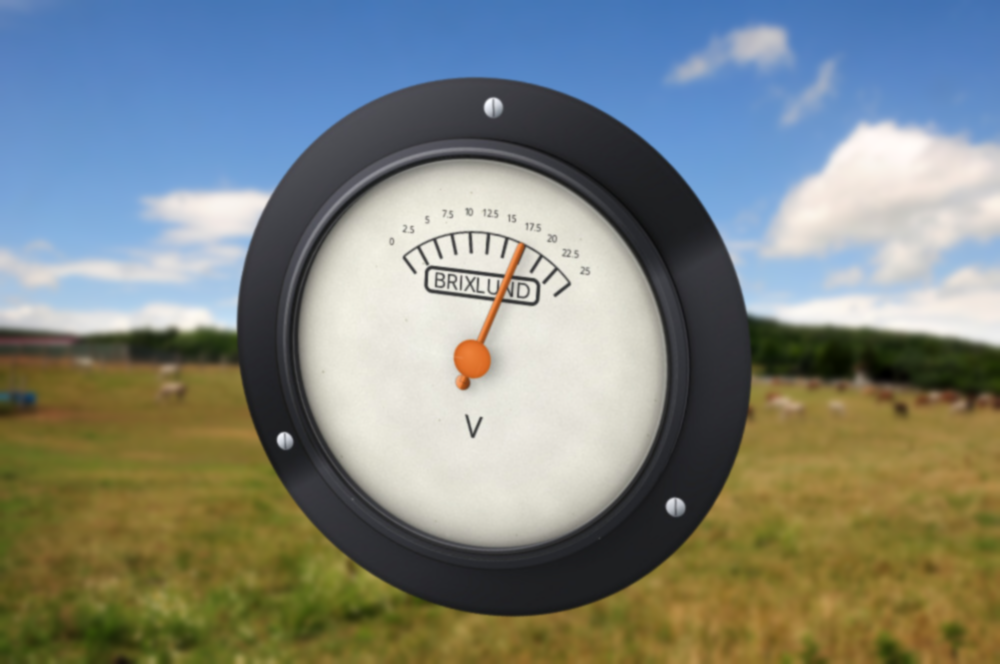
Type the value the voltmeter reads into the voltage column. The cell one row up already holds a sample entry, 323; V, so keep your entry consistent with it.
17.5; V
